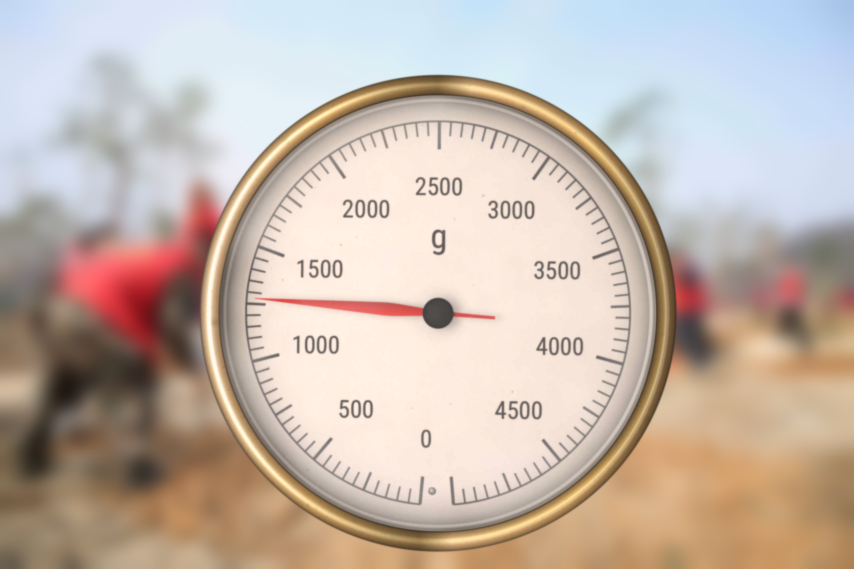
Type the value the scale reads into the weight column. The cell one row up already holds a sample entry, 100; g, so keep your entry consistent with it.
1275; g
